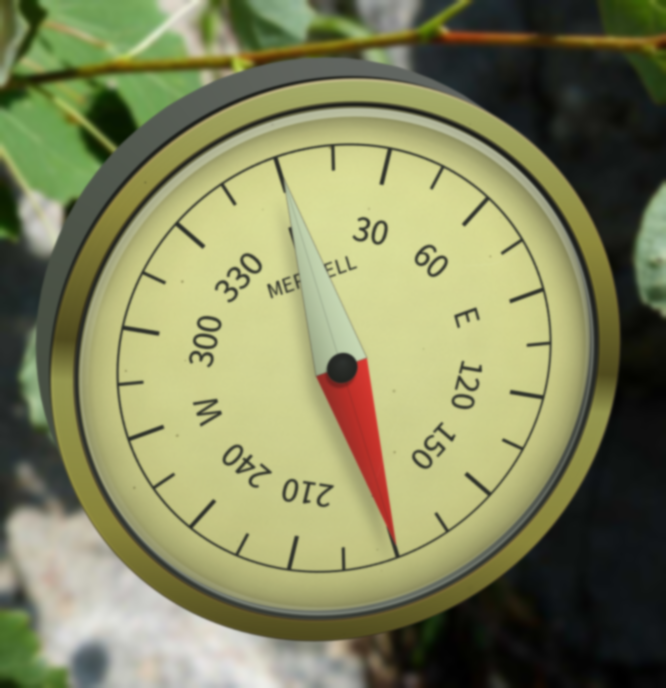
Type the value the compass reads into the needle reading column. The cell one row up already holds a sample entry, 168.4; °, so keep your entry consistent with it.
180; °
